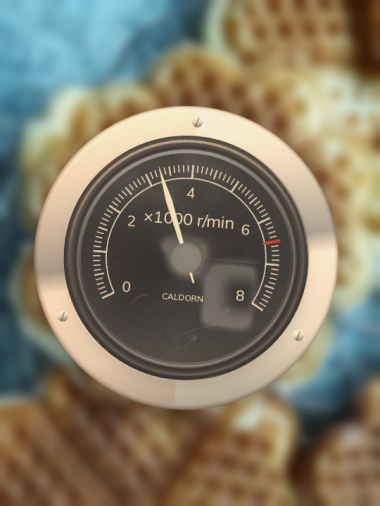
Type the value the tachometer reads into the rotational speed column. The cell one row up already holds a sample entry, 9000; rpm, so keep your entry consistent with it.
3300; rpm
